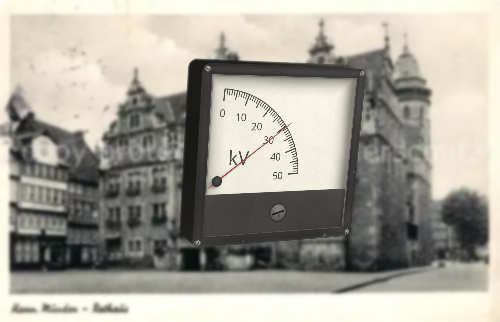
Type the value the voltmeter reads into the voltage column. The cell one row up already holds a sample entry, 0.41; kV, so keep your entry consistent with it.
30; kV
